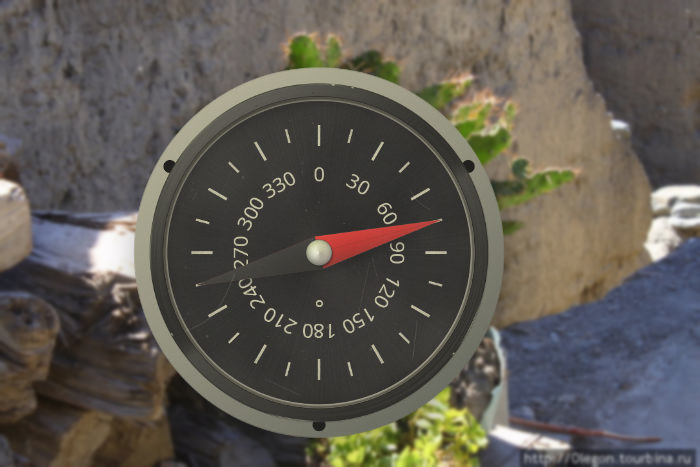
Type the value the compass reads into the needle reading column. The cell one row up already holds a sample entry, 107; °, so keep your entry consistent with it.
75; °
